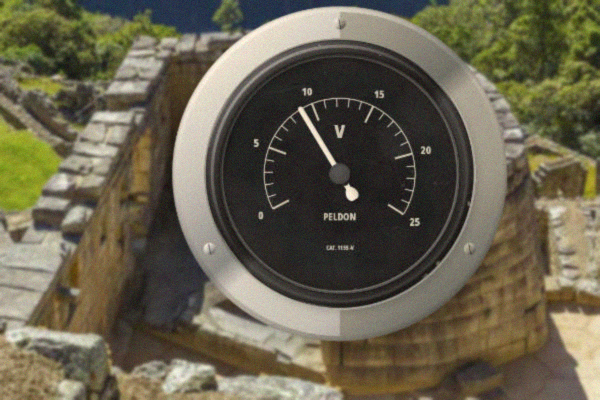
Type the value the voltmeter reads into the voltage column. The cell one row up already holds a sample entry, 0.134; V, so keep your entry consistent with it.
9; V
